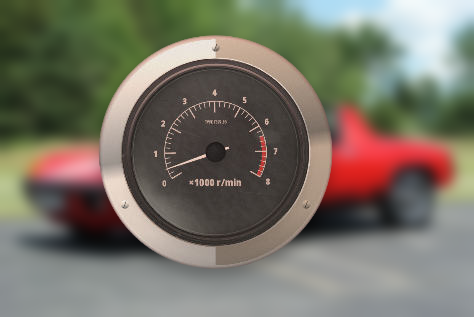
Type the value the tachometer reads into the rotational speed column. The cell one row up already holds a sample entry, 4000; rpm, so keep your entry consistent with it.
400; rpm
